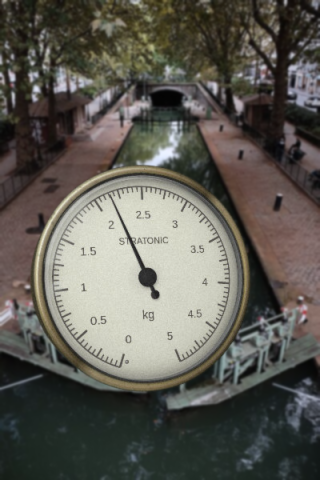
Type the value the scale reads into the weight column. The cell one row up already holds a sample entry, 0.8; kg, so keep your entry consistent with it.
2.15; kg
